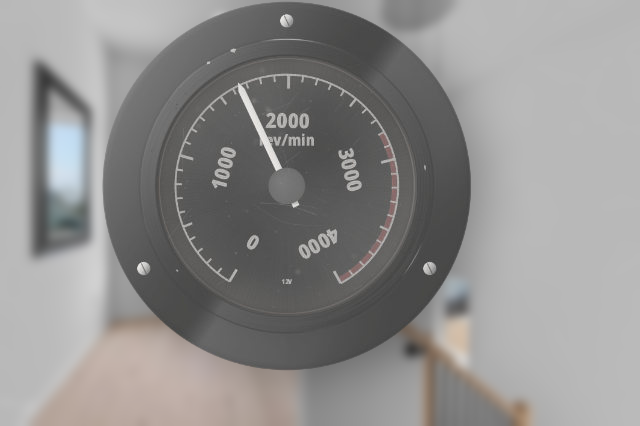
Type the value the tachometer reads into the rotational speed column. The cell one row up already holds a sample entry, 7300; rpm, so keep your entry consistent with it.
1650; rpm
